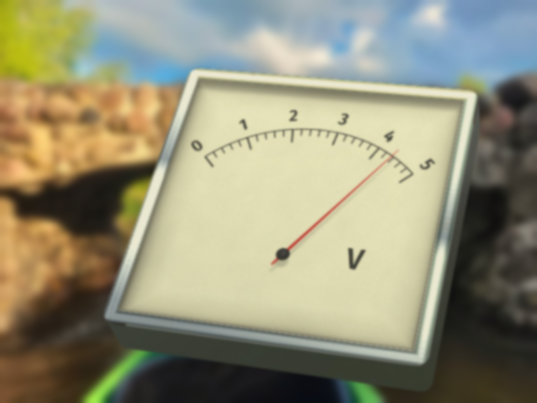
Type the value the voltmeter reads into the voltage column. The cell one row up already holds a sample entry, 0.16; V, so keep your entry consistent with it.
4.4; V
